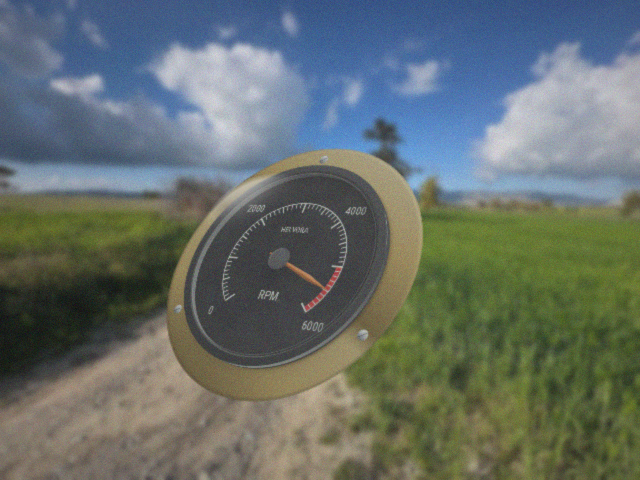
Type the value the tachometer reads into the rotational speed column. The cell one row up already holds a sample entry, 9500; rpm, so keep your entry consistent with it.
5500; rpm
